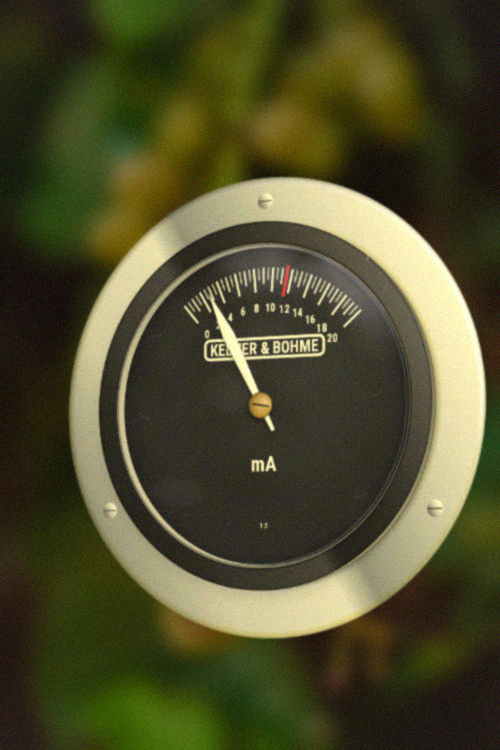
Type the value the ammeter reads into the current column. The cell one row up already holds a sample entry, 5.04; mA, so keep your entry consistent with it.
3; mA
